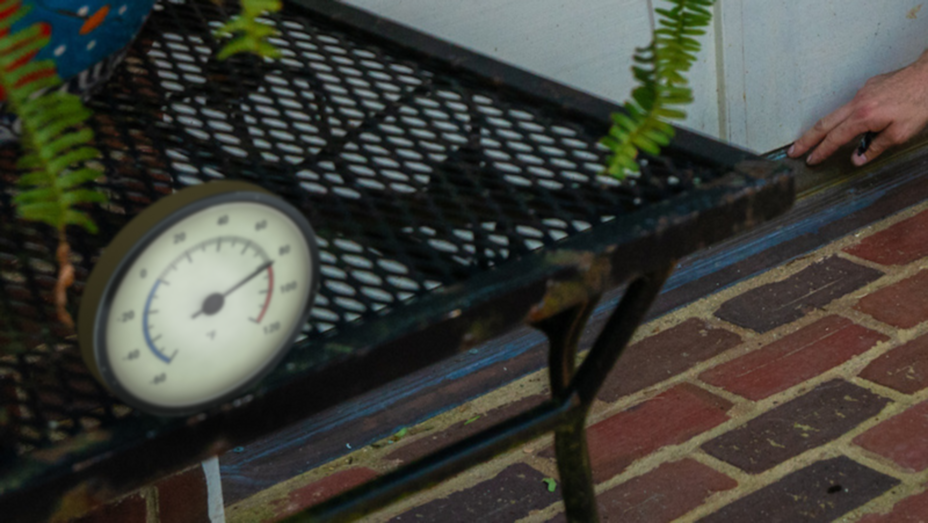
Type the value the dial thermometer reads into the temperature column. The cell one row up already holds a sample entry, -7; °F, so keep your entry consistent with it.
80; °F
